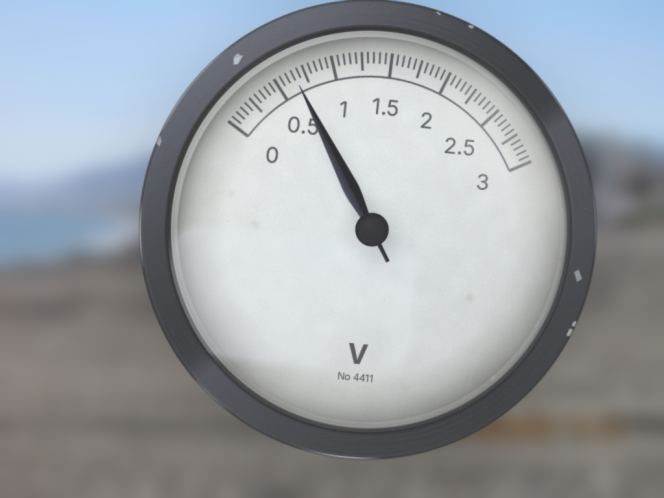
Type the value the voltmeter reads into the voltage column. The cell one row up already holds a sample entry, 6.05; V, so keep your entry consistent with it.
0.65; V
